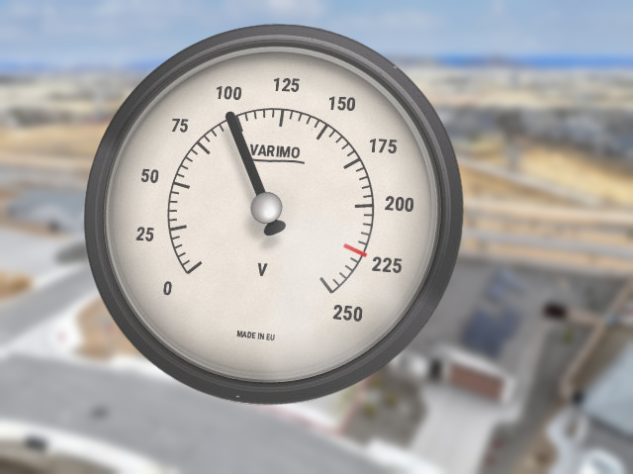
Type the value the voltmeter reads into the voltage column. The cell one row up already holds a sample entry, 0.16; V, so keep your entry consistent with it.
97.5; V
